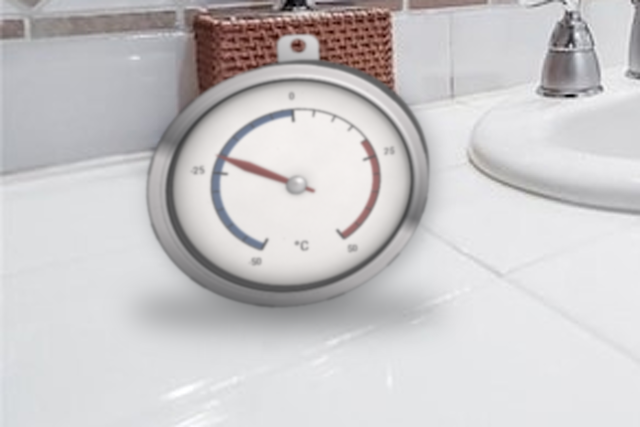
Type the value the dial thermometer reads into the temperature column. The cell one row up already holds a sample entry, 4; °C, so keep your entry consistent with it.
-20; °C
